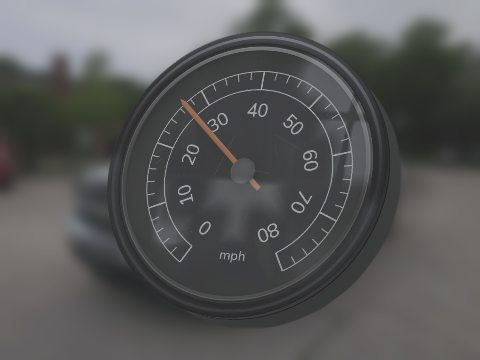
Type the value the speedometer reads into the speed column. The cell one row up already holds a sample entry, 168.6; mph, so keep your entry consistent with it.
27; mph
